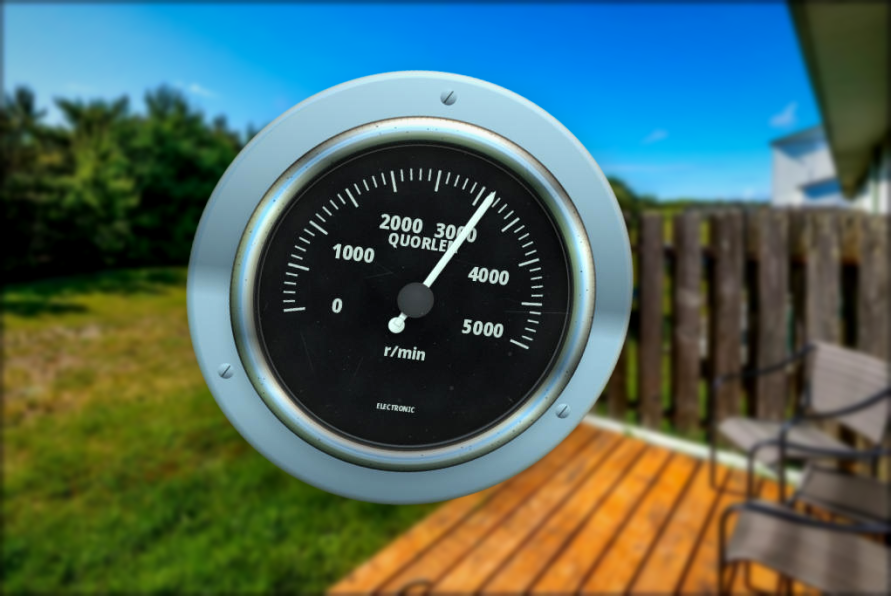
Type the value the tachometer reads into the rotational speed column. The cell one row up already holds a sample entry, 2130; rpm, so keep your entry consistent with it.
3100; rpm
